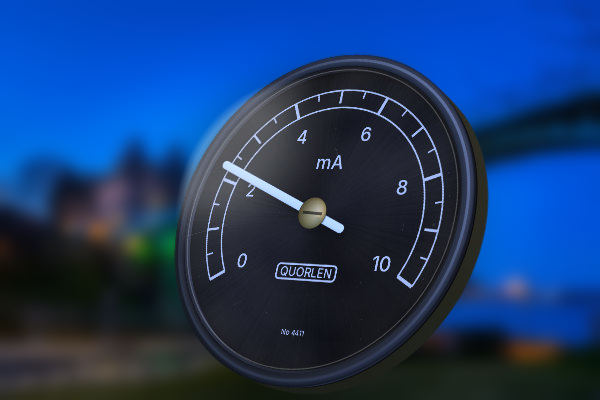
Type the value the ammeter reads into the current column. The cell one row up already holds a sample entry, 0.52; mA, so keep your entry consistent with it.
2.25; mA
